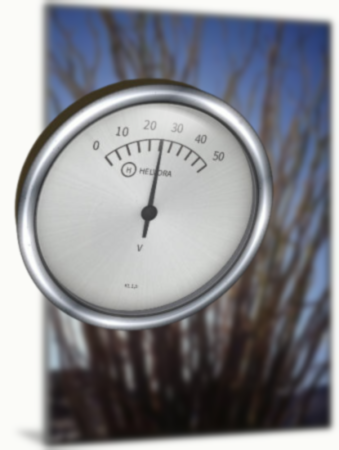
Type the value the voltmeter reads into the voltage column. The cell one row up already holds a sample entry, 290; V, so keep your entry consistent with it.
25; V
